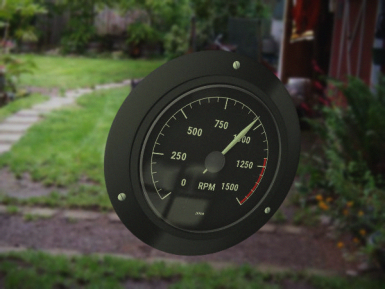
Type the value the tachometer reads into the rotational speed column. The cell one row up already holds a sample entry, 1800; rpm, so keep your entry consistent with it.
950; rpm
